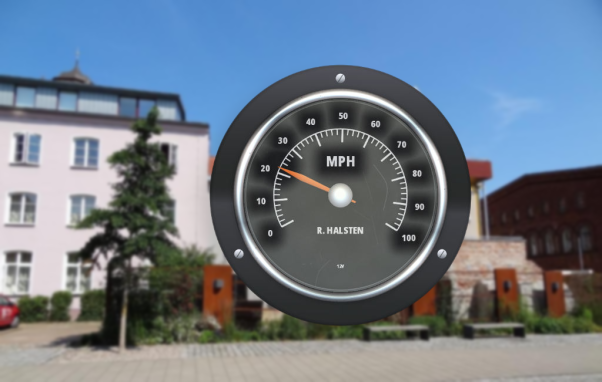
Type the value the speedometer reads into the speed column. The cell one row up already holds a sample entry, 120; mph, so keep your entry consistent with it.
22; mph
